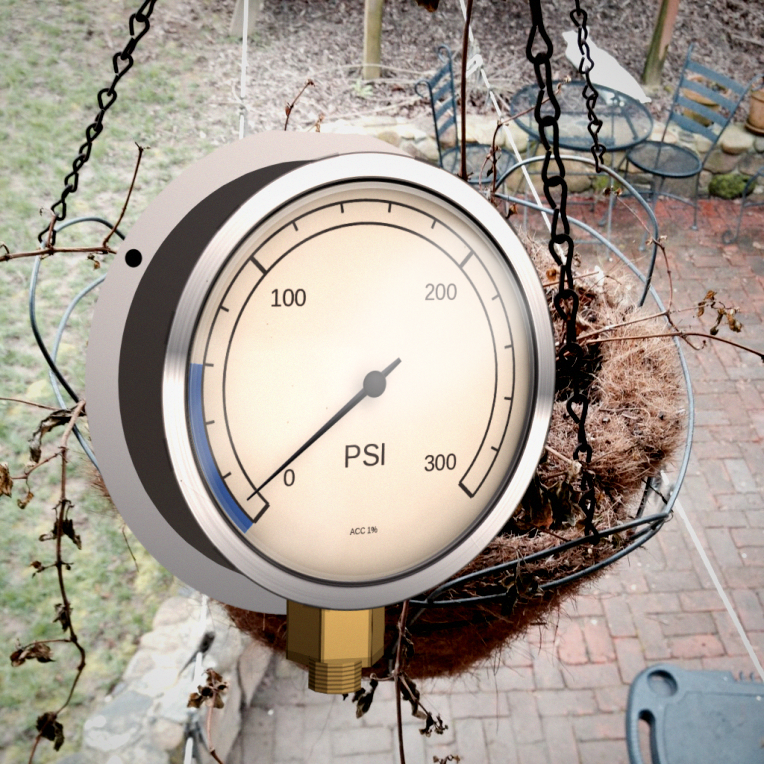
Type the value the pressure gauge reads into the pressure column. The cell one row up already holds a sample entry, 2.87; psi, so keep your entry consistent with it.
10; psi
